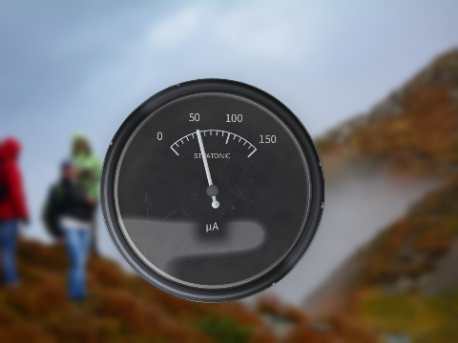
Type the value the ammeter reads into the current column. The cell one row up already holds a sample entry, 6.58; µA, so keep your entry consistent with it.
50; µA
